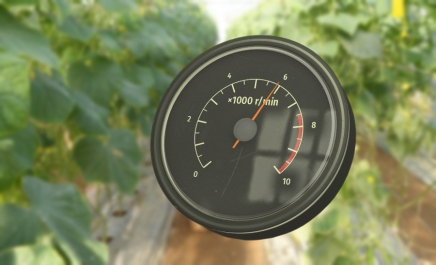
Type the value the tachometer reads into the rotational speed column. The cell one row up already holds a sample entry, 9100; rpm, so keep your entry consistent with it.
6000; rpm
